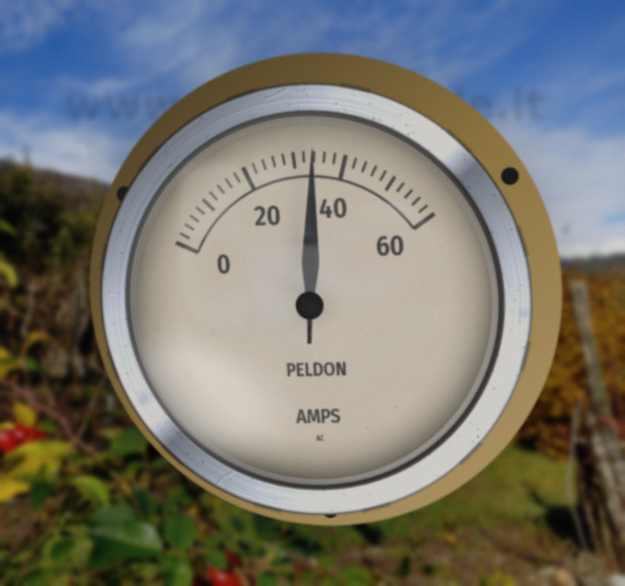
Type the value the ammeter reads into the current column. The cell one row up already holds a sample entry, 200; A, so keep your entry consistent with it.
34; A
